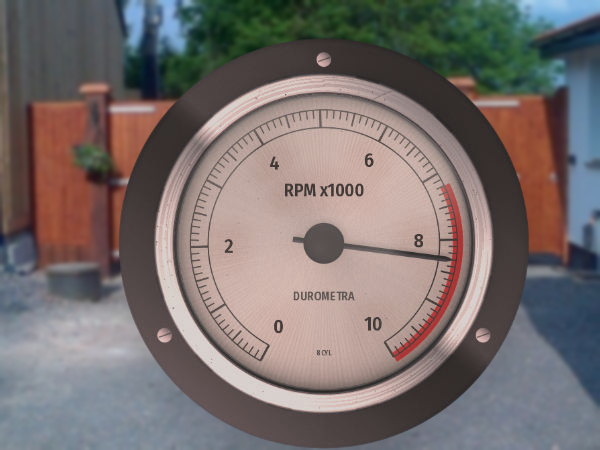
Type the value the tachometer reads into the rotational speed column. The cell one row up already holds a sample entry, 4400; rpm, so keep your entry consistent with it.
8300; rpm
